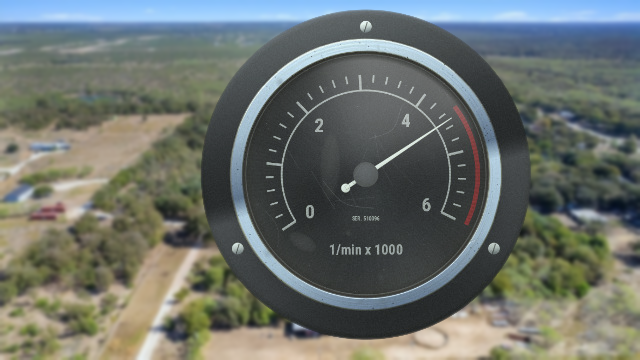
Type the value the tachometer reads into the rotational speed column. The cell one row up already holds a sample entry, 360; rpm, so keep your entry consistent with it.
4500; rpm
